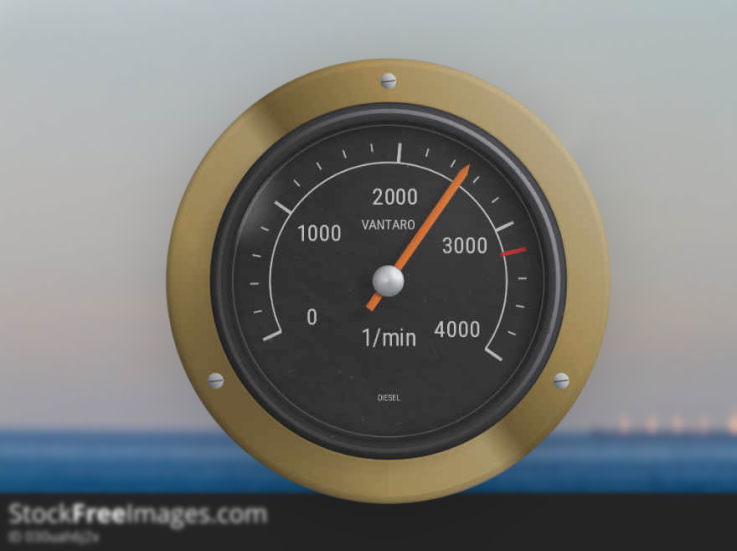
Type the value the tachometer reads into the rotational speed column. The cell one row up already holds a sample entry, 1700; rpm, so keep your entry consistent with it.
2500; rpm
